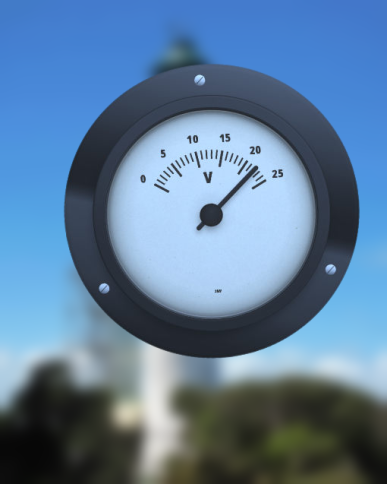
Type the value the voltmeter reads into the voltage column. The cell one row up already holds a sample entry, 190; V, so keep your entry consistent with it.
22; V
